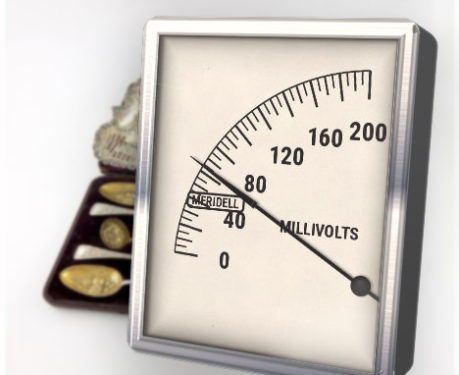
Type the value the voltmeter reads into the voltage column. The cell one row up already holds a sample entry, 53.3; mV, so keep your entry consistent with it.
65; mV
